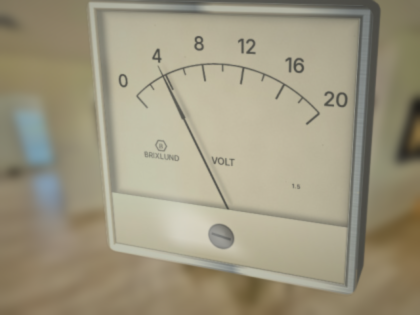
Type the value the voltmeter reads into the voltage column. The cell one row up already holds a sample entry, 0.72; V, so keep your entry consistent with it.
4; V
